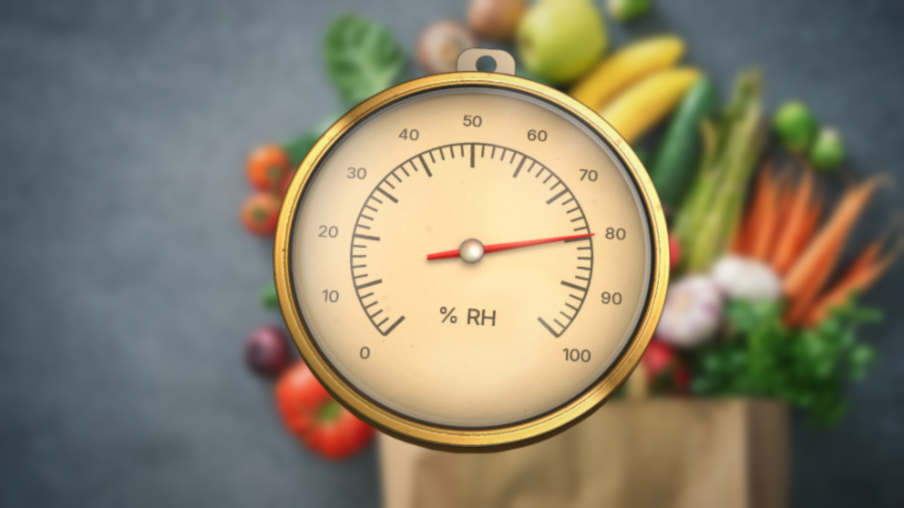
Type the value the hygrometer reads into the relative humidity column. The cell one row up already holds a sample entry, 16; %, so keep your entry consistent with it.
80; %
